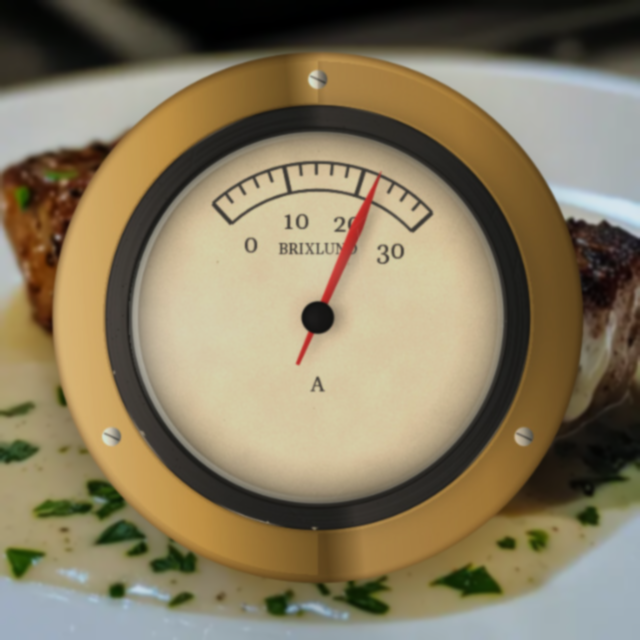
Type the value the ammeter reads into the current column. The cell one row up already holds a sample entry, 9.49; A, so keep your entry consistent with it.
22; A
